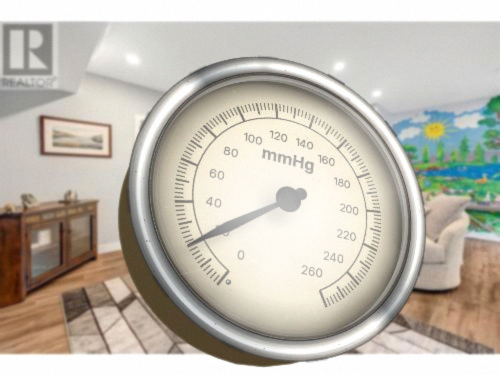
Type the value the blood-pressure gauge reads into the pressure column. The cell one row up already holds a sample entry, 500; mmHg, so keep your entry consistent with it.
20; mmHg
